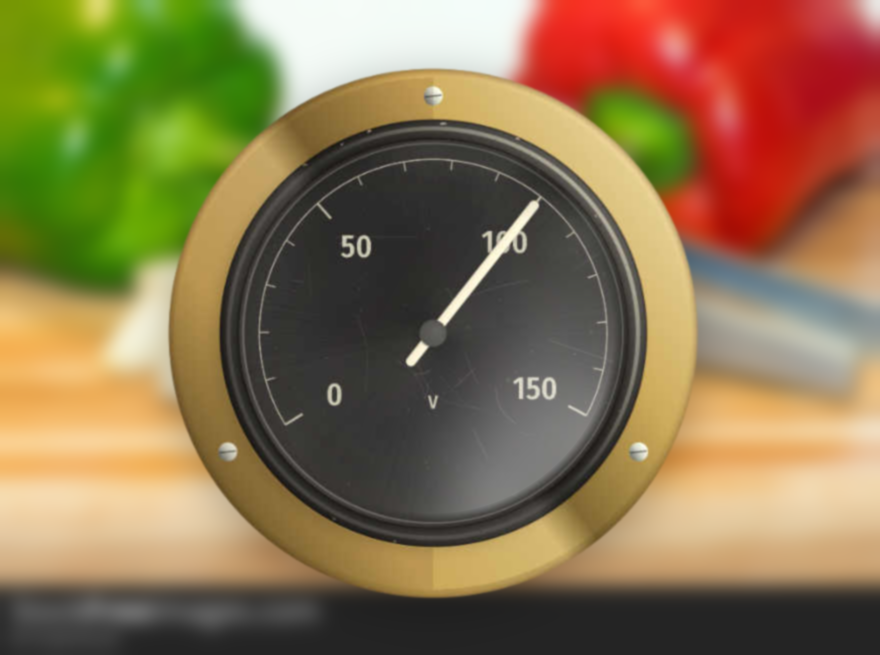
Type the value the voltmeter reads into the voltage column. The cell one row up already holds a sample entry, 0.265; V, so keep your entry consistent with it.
100; V
